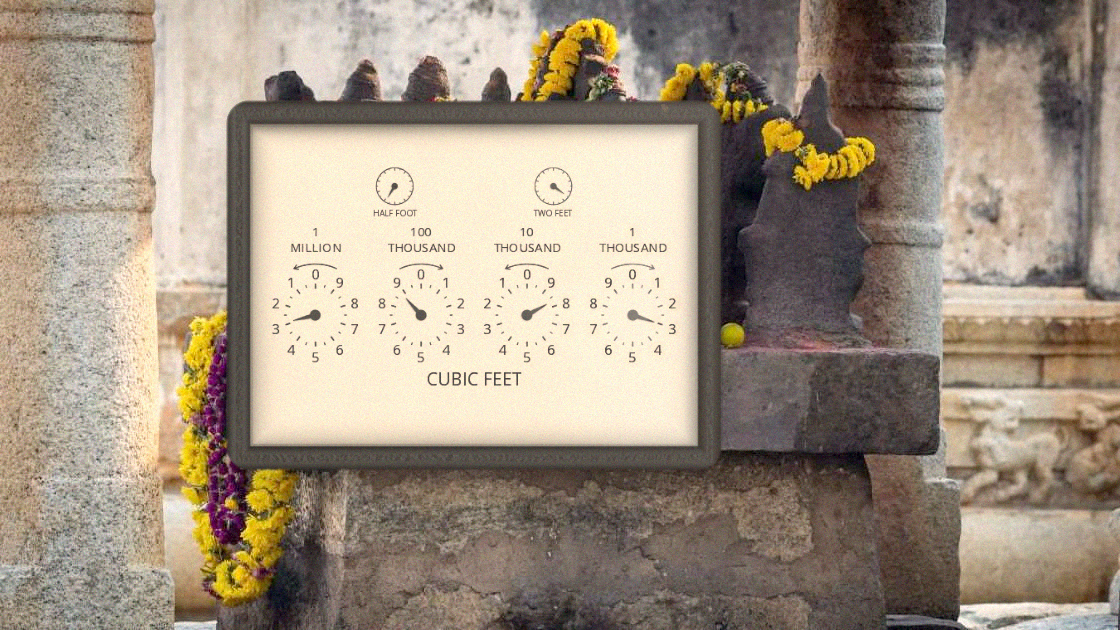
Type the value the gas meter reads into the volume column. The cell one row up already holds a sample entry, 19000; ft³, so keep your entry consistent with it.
288300; ft³
